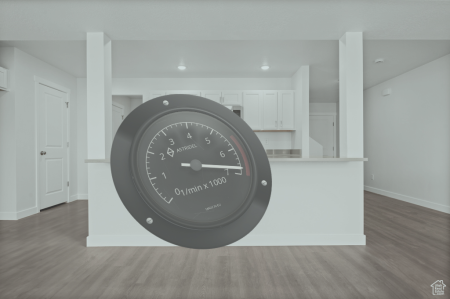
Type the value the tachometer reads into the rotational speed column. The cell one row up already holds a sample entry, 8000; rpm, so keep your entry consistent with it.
6800; rpm
